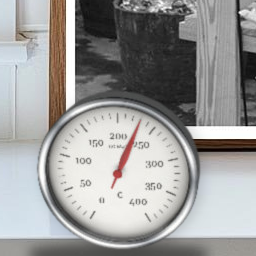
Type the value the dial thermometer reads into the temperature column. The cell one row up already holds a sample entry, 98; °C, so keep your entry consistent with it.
230; °C
